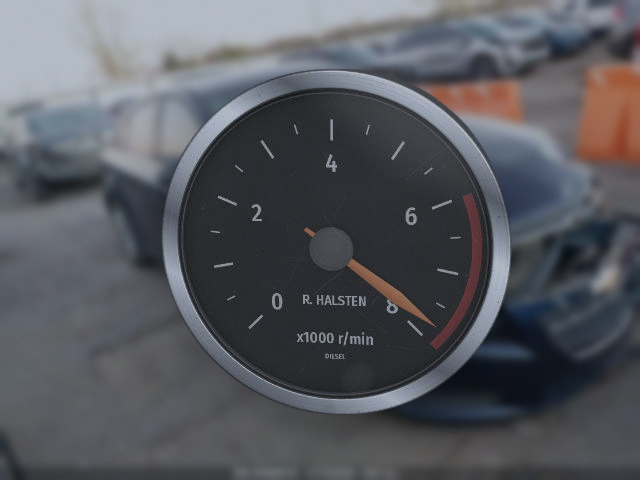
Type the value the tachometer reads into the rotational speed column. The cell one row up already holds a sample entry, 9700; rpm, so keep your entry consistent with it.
7750; rpm
